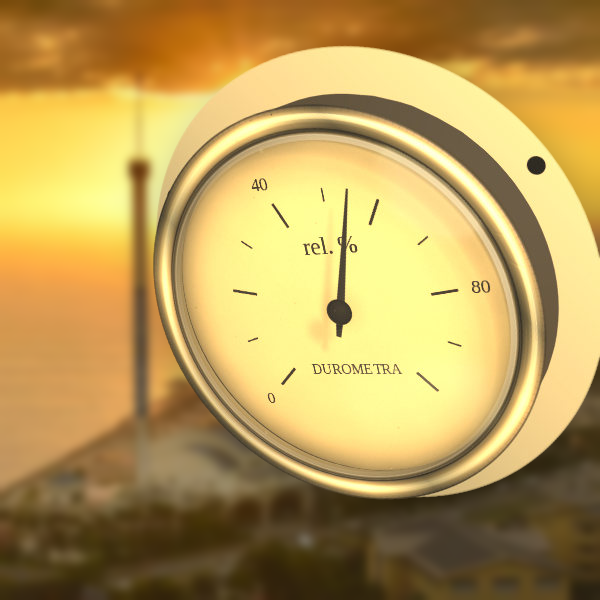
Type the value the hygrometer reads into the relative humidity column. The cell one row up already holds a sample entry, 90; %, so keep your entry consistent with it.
55; %
